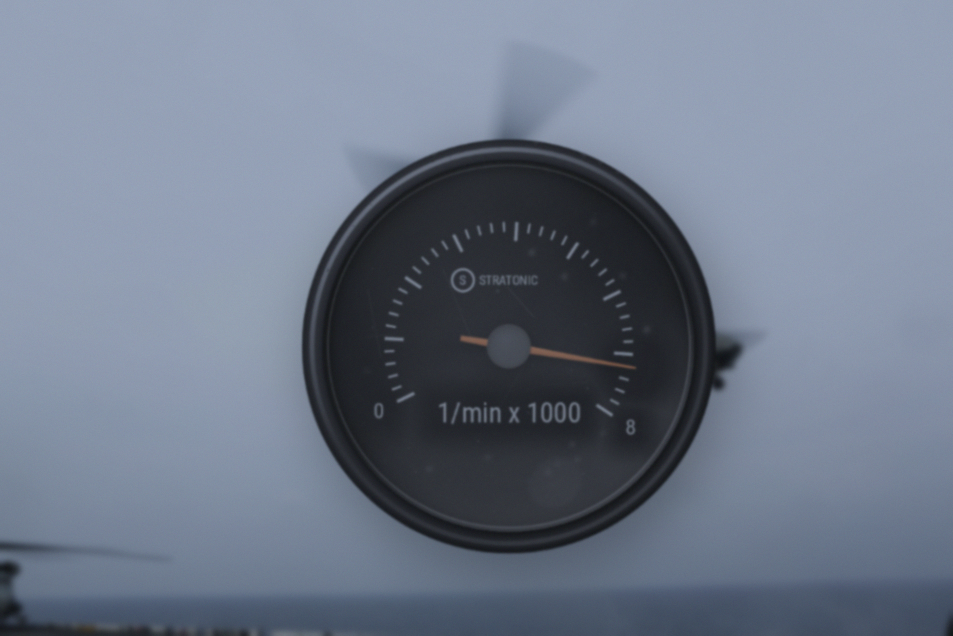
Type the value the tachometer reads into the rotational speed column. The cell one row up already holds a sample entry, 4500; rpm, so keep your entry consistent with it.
7200; rpm
